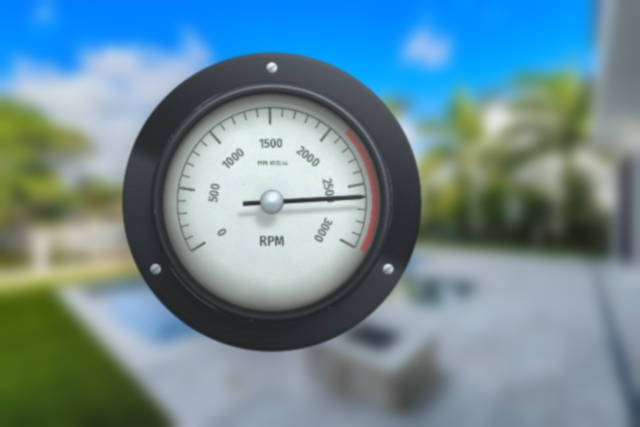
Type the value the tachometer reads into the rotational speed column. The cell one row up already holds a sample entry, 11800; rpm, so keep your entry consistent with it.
2600; rpm
